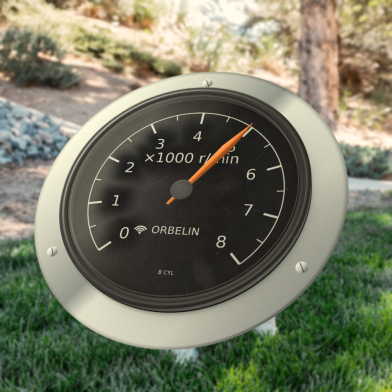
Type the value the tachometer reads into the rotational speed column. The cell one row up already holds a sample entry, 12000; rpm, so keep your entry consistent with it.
5000; rpm
